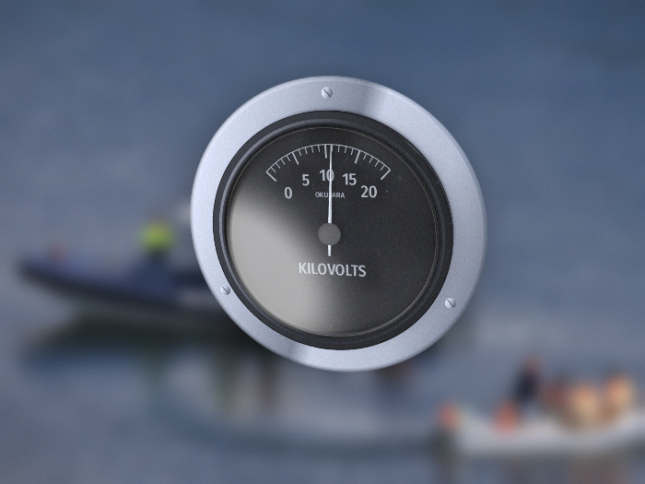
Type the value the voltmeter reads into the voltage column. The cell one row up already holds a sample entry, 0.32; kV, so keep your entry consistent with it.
11; kV
